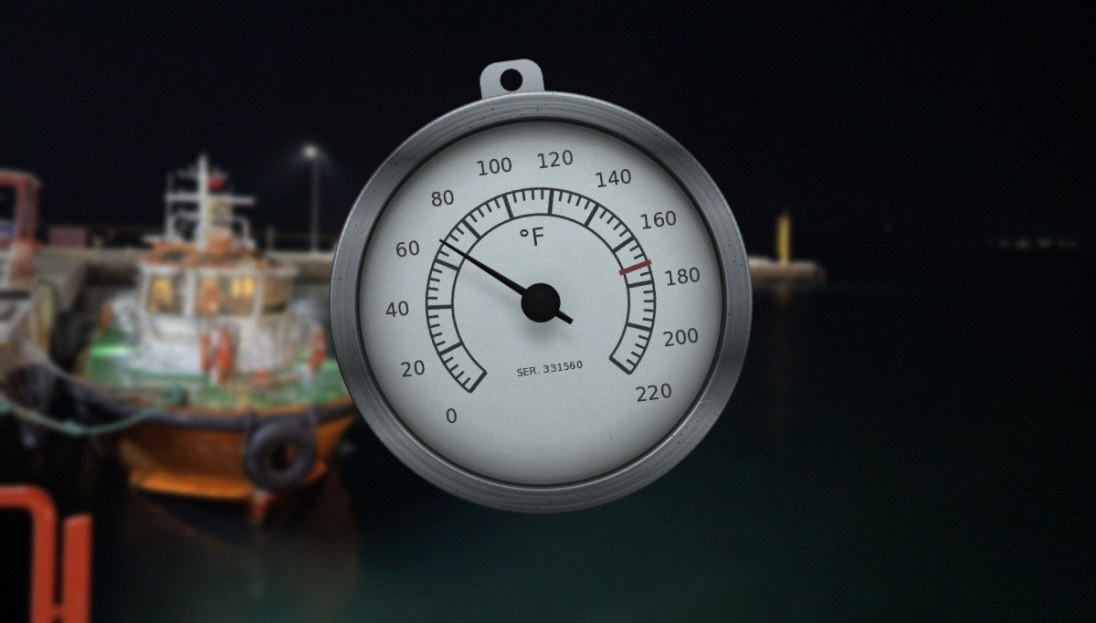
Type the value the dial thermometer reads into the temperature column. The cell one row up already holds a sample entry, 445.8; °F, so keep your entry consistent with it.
68; °F
